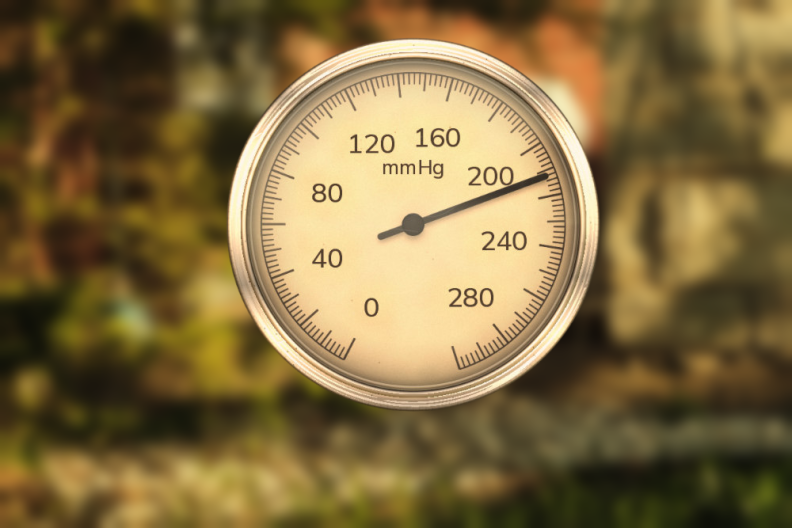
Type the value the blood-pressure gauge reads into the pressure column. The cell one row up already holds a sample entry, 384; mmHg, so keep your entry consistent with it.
212; mmHg
